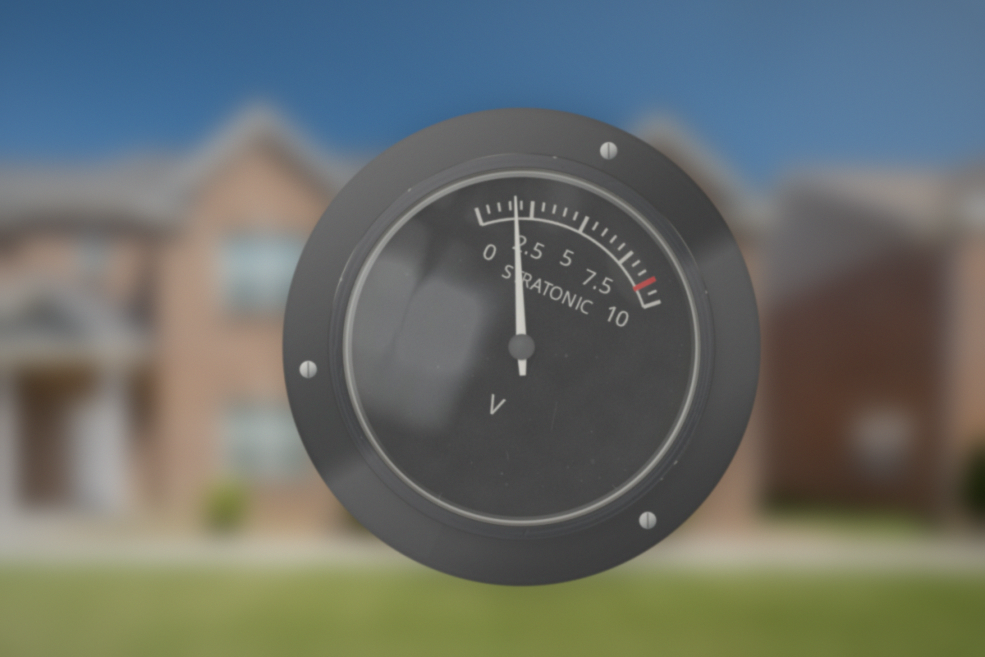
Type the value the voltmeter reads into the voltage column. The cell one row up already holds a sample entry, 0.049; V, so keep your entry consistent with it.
1.75; V
